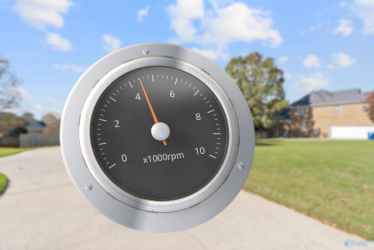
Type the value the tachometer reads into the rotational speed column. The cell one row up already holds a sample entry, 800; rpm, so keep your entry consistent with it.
4400; rpm
